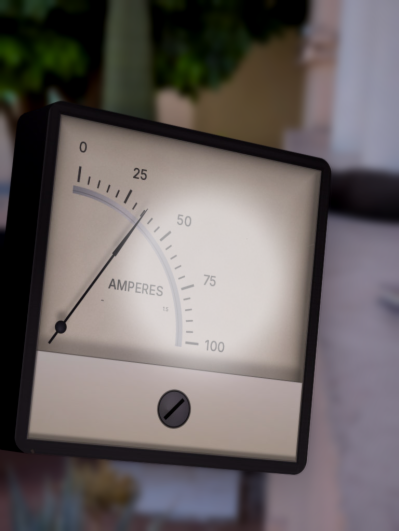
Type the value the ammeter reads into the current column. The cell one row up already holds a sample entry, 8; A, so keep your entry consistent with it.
35; A
